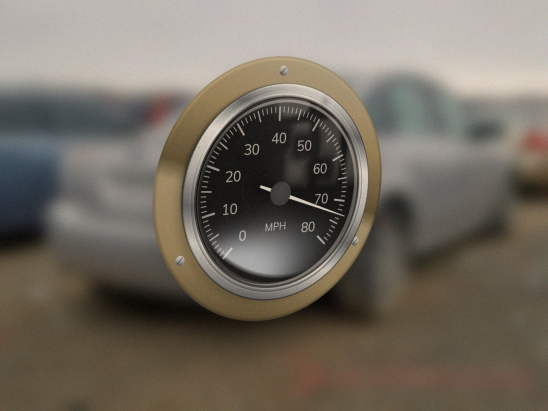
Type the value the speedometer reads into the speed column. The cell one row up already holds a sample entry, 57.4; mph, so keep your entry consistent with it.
73; mph
